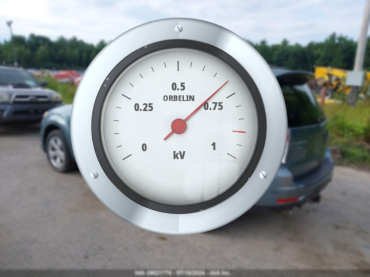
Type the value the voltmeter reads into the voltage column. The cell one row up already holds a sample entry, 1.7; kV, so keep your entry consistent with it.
0.7; kV
